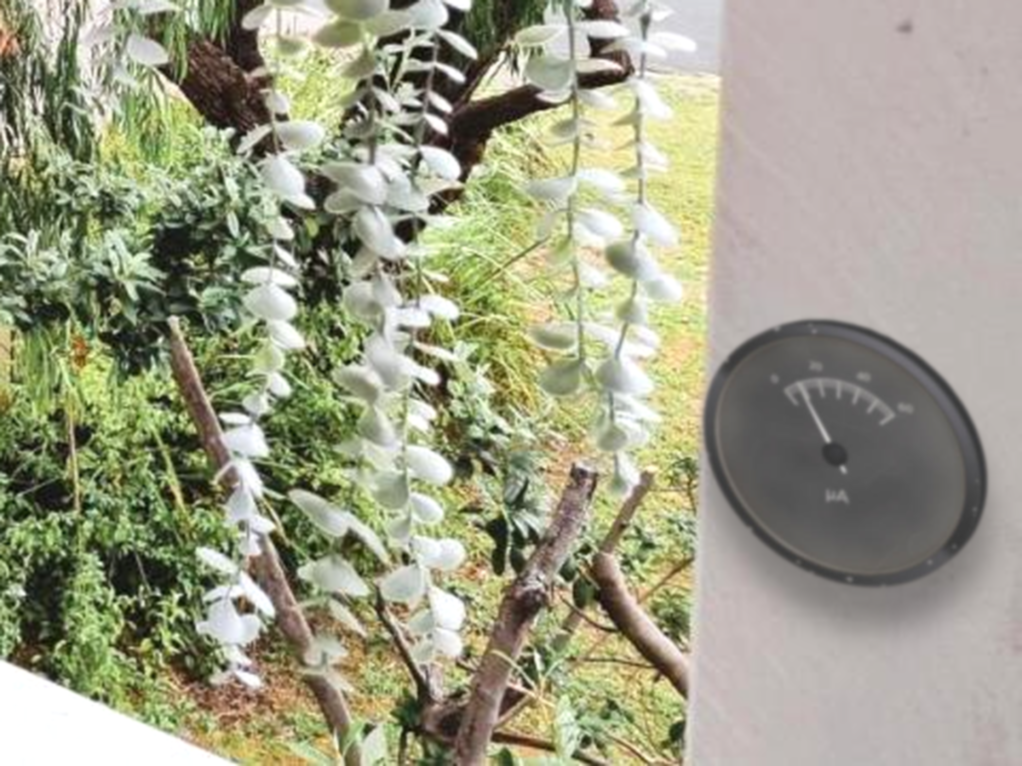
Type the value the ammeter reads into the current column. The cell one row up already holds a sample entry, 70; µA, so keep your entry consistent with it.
10; µA
